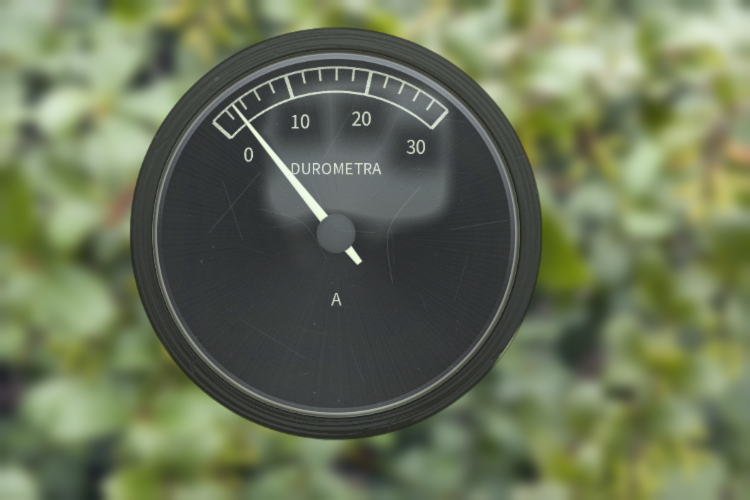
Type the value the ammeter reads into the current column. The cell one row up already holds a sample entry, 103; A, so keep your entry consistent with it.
3; A
